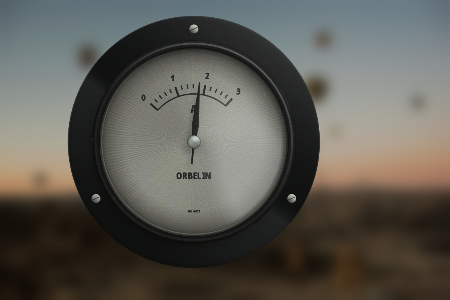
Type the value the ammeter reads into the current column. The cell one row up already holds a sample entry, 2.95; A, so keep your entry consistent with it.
1.8; A
